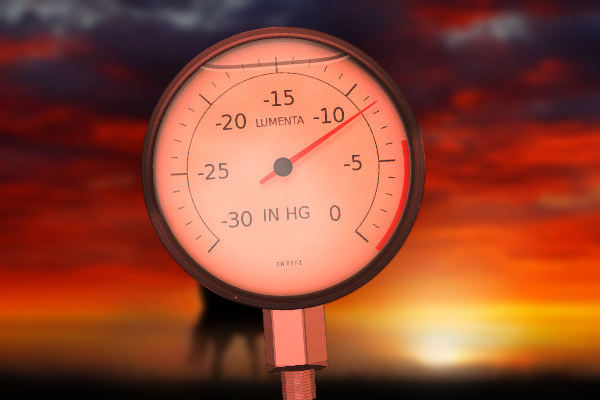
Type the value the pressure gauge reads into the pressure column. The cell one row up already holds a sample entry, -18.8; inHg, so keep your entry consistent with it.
-8.5; inHg
